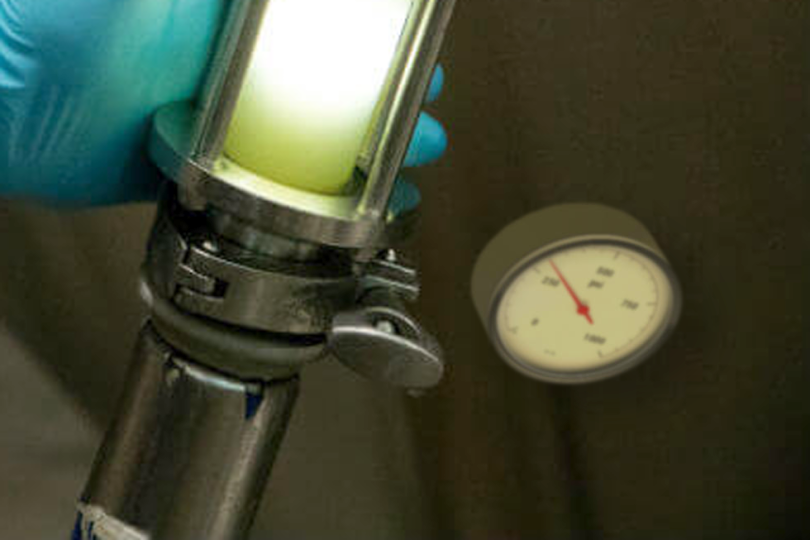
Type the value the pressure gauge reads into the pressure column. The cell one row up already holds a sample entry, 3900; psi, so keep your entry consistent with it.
300; psi
